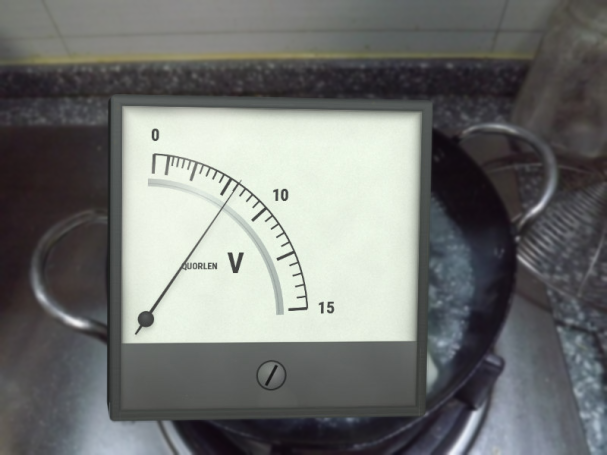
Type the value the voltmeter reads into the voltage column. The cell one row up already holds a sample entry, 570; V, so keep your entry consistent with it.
8; V
